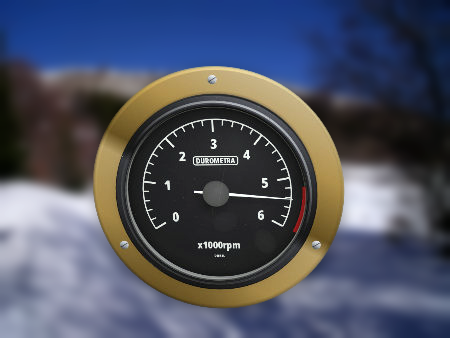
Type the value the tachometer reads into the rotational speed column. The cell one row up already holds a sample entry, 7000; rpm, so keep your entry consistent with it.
5400; rpm
